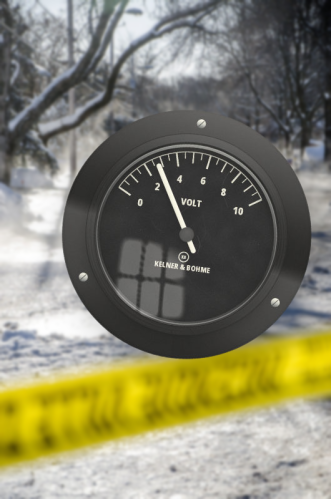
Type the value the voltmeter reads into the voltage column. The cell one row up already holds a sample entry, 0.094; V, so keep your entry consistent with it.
2.75; V
